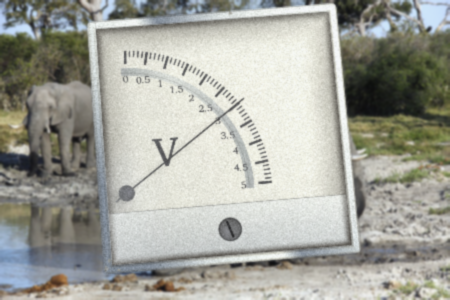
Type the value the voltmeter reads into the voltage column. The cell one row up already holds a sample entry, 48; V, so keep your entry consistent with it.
3; V
